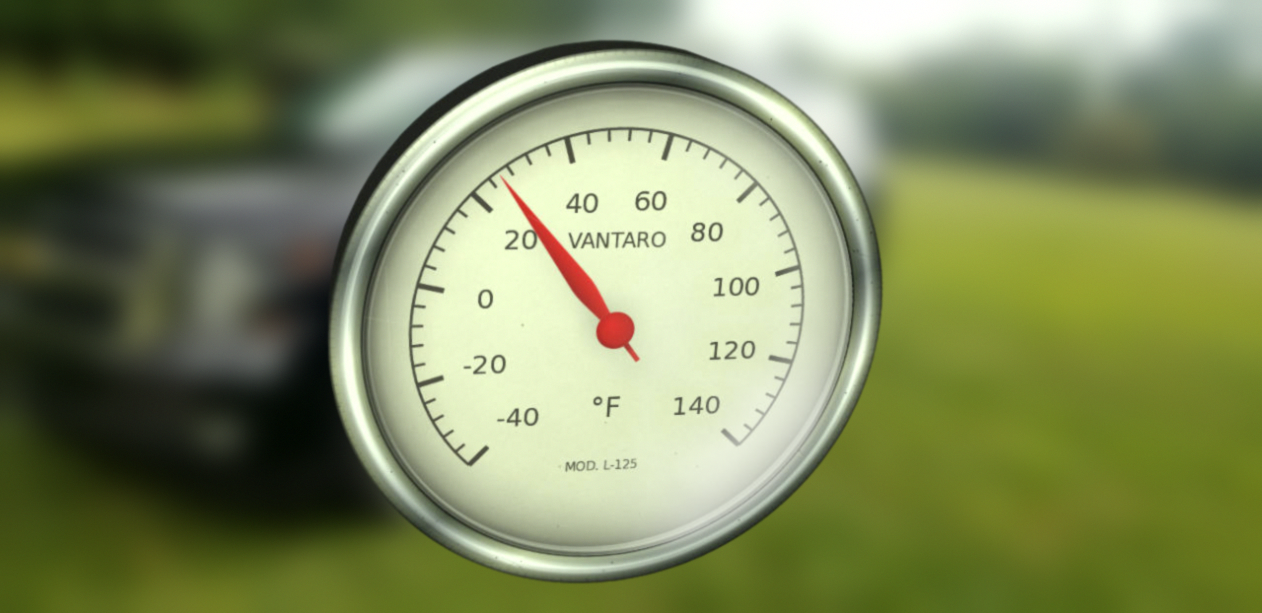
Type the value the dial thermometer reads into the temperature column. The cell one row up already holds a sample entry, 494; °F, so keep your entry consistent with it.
26; °F
